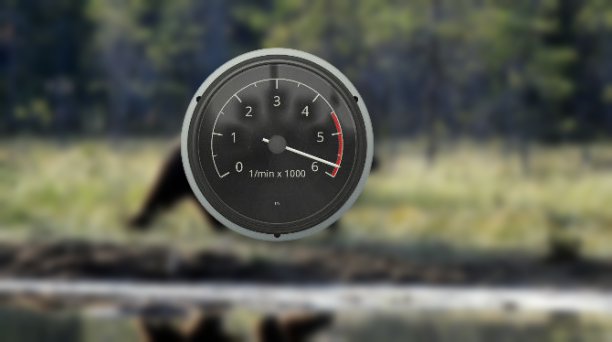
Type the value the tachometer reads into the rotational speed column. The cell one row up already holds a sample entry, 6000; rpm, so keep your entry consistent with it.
5750; rpm
